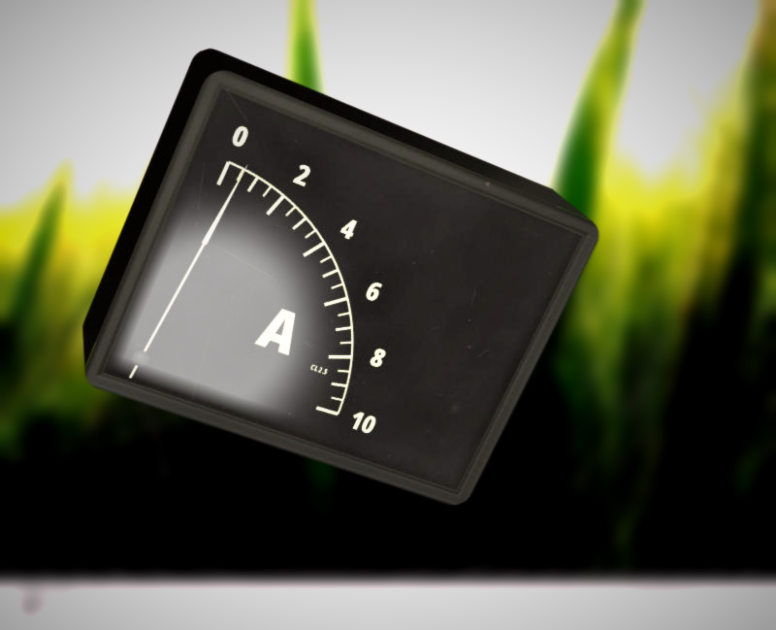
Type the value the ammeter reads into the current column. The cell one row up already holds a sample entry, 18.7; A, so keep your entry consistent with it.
0.5; A
